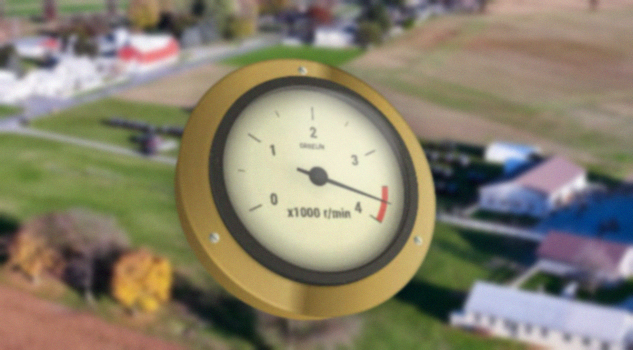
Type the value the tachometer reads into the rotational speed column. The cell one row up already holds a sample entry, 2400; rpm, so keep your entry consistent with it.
3750; rpm
